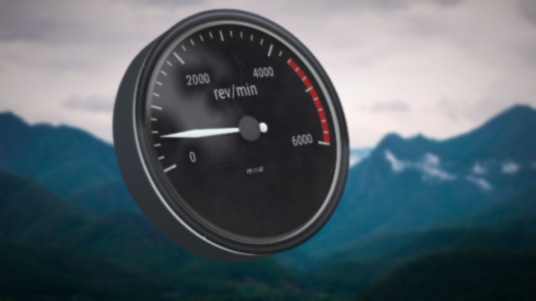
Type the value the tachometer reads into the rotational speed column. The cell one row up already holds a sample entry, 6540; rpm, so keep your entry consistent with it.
500; rpm
